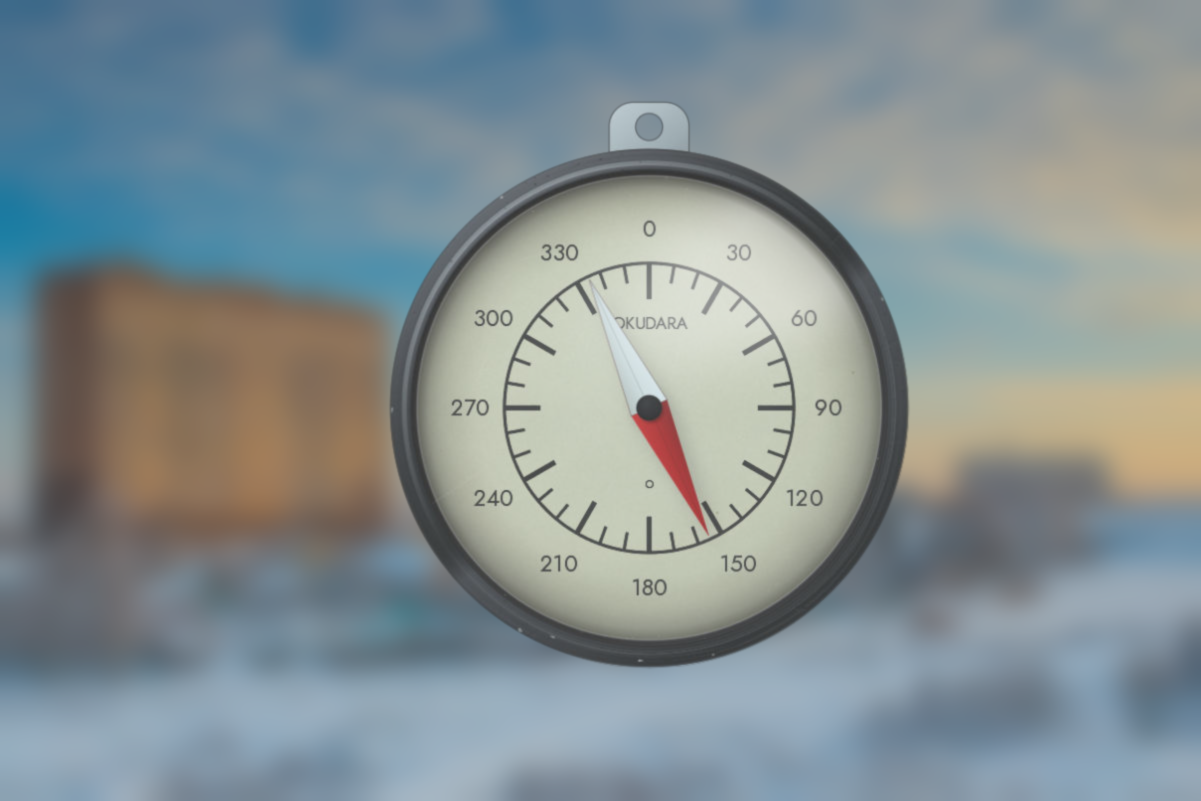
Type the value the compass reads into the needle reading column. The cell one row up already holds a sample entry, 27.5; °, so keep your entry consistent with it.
155; °
